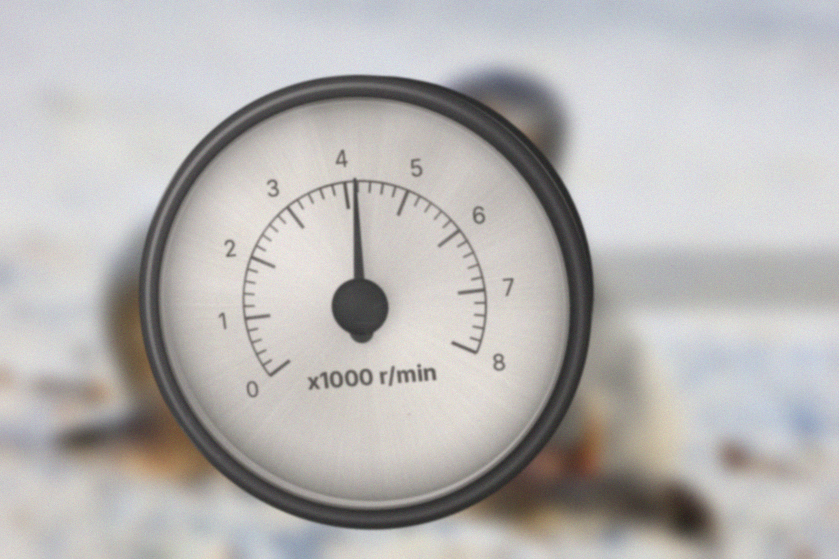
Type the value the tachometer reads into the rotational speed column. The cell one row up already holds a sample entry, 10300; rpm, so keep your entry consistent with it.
4200; rpm
